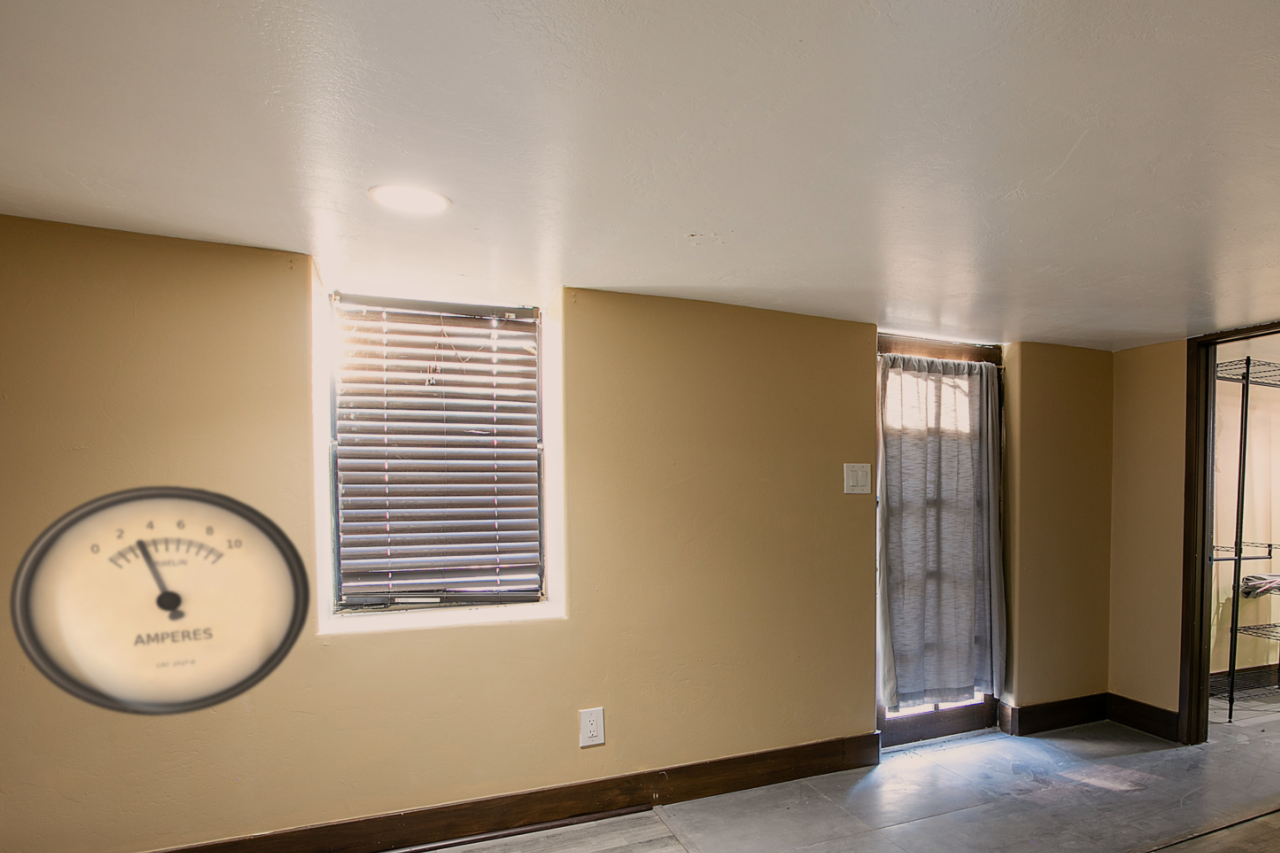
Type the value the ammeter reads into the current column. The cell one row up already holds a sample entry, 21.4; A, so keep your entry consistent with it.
3; A
